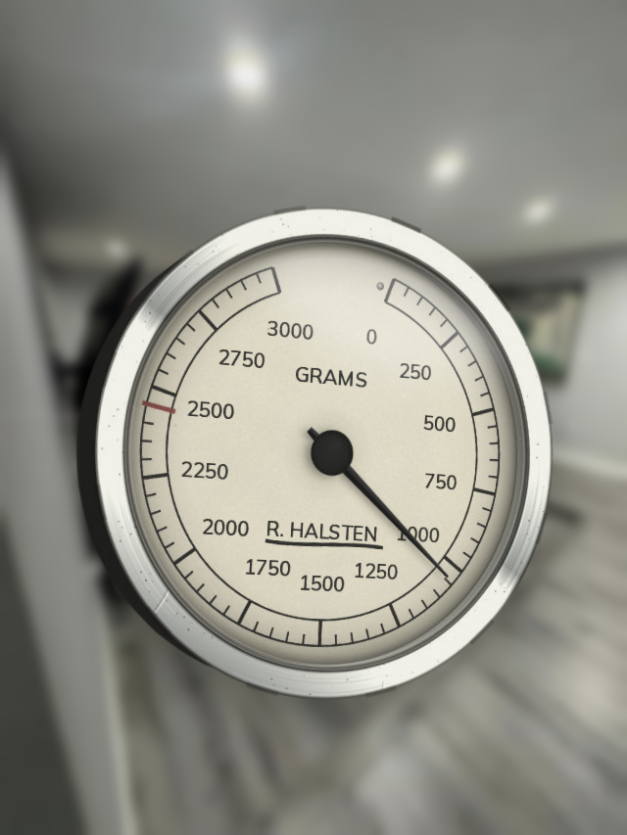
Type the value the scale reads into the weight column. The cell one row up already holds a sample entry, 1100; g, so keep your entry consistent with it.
1050; g
